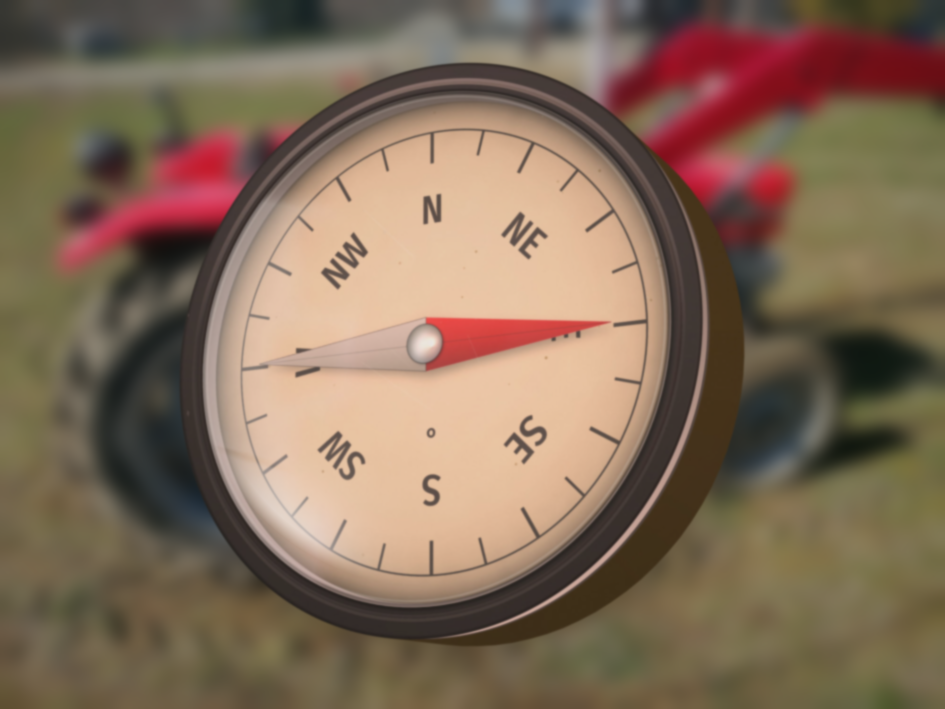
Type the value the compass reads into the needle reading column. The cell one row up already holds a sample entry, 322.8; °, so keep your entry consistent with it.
90; °
